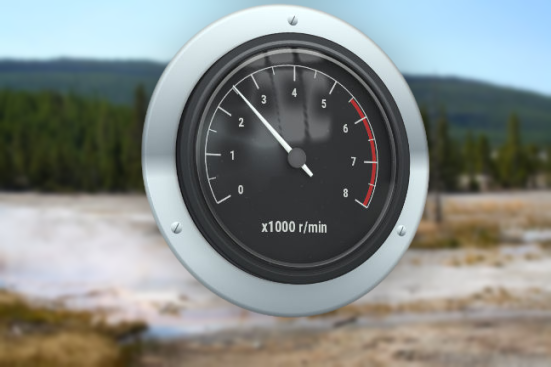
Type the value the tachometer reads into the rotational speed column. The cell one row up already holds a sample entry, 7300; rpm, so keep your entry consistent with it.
2500; rpm
